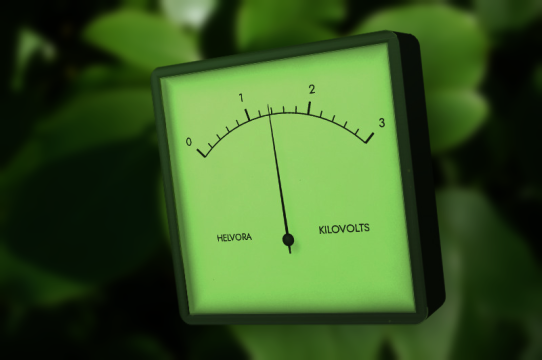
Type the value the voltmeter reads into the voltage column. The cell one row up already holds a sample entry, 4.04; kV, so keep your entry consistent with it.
1.4; kV
